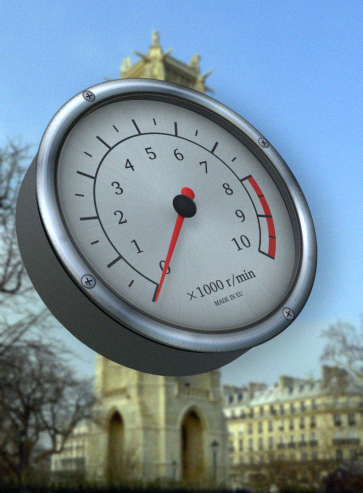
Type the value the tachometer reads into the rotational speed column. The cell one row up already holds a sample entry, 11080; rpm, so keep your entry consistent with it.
0; rpm
